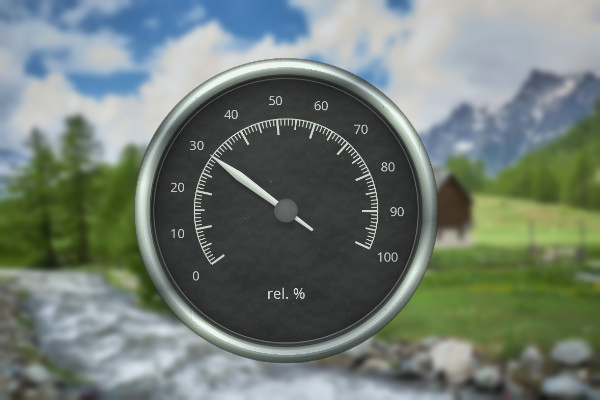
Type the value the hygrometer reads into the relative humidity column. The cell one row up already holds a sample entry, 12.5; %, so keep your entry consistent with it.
30; %
